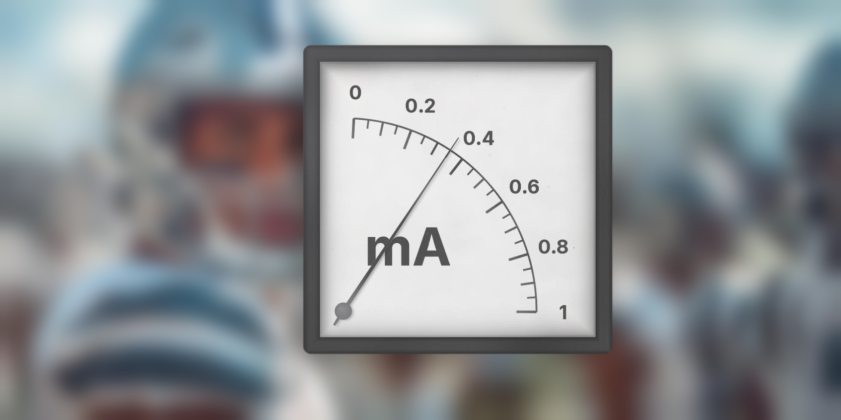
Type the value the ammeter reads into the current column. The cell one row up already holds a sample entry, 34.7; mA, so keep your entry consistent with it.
0.35; mA
